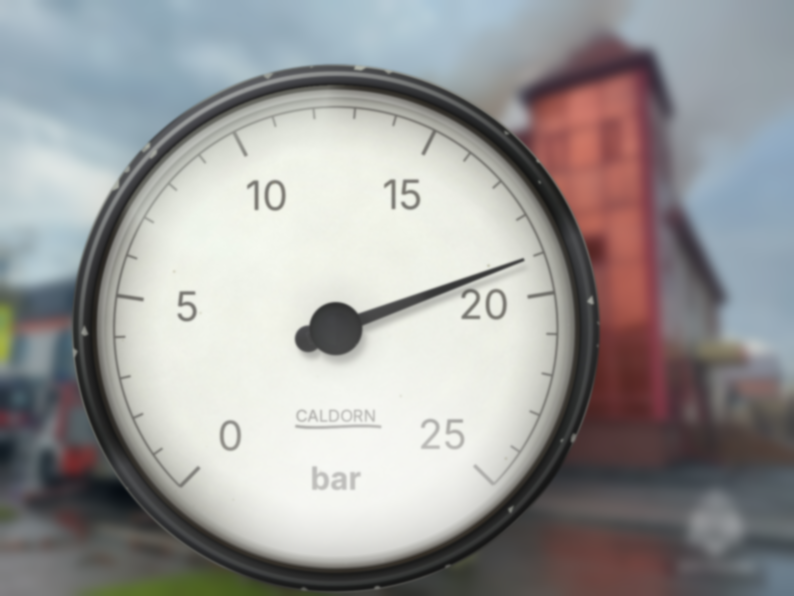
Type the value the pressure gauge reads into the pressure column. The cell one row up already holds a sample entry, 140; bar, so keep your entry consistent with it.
19; bar
